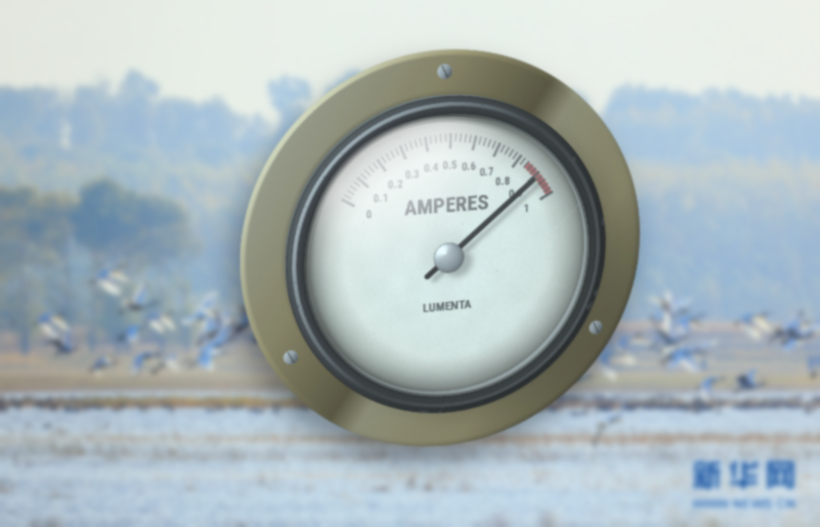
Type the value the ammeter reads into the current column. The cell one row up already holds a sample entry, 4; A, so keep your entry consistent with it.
0.9; A
